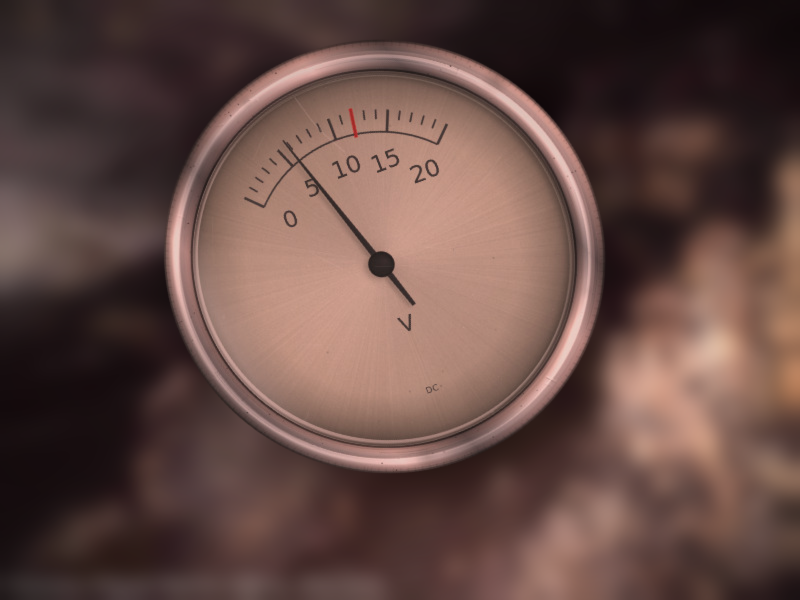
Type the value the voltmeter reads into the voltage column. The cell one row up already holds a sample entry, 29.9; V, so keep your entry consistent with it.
6; V
